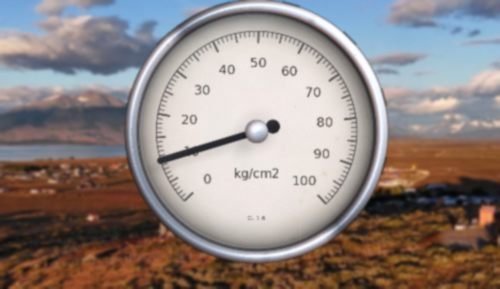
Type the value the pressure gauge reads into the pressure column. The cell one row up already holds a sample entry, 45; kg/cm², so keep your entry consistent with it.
10; kg/cm²
